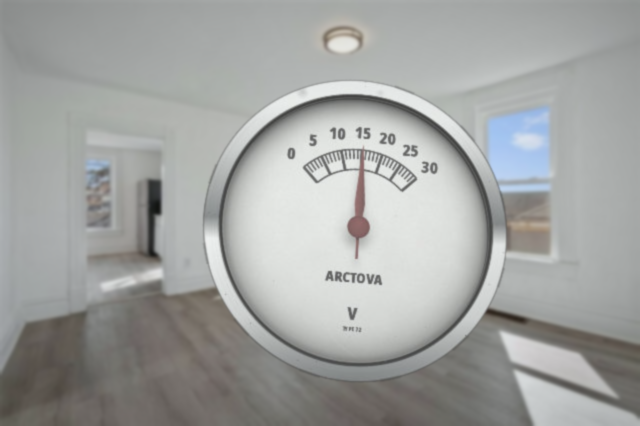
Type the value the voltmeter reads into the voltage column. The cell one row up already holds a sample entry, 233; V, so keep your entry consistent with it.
15; V
